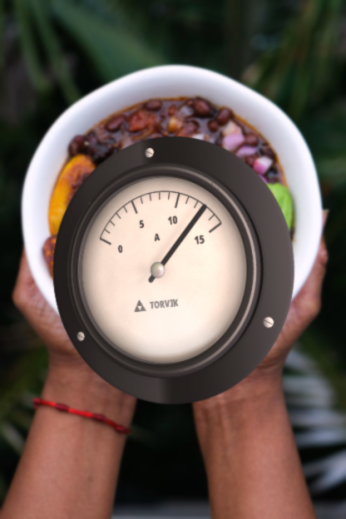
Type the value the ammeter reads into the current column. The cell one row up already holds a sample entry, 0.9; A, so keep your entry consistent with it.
13; A
